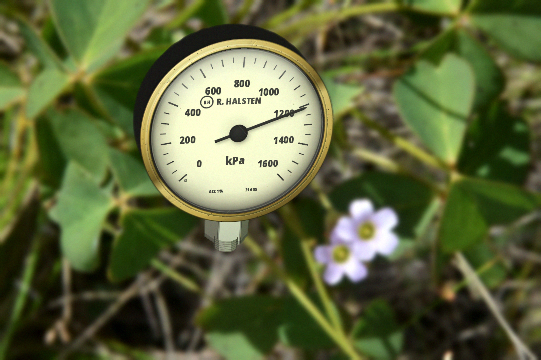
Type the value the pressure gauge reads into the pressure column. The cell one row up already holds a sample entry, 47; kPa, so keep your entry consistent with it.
1200; kPa
